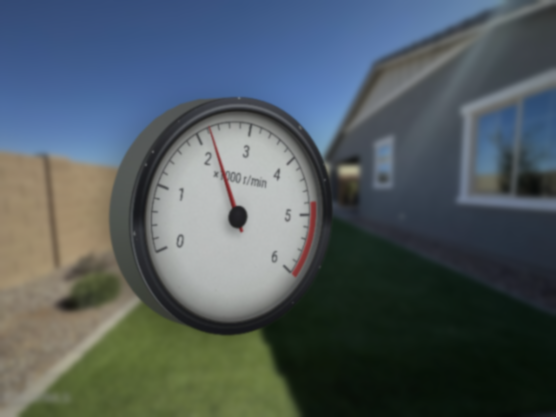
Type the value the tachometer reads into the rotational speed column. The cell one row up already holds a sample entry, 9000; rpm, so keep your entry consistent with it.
2200; rpm
